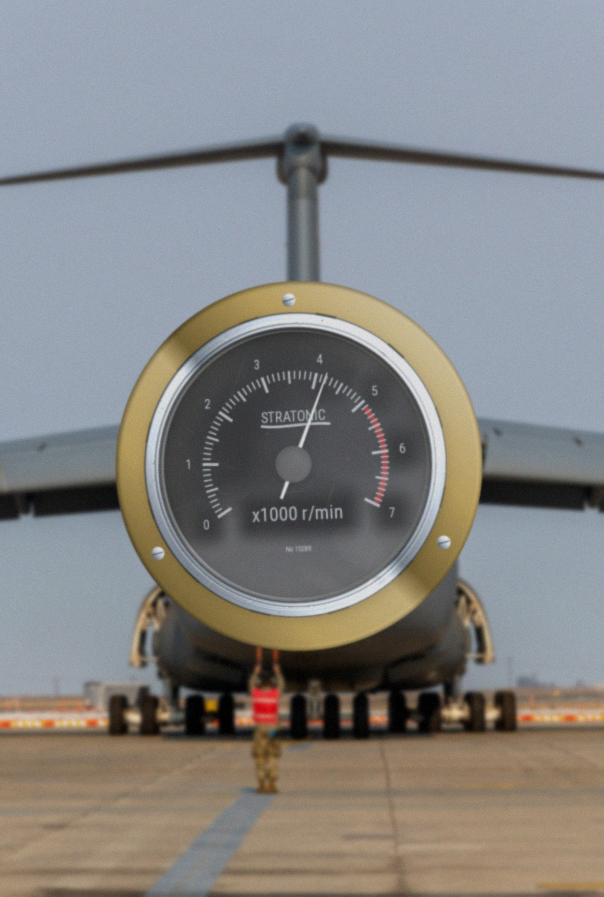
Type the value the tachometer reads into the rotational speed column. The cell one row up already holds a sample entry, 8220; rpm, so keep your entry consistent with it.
4200; rpm
